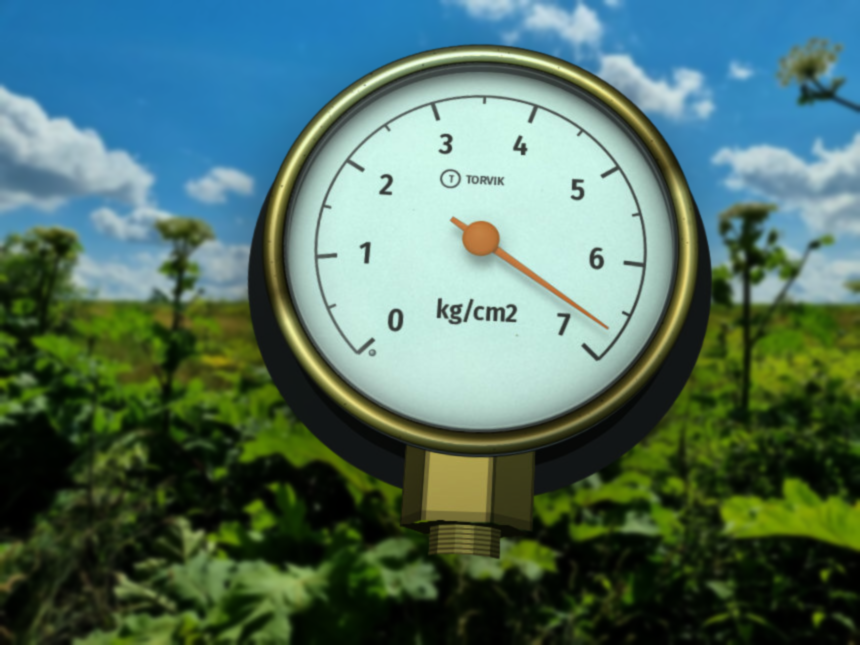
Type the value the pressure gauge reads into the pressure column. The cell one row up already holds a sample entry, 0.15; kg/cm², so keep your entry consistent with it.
6.75; kg/cm²
